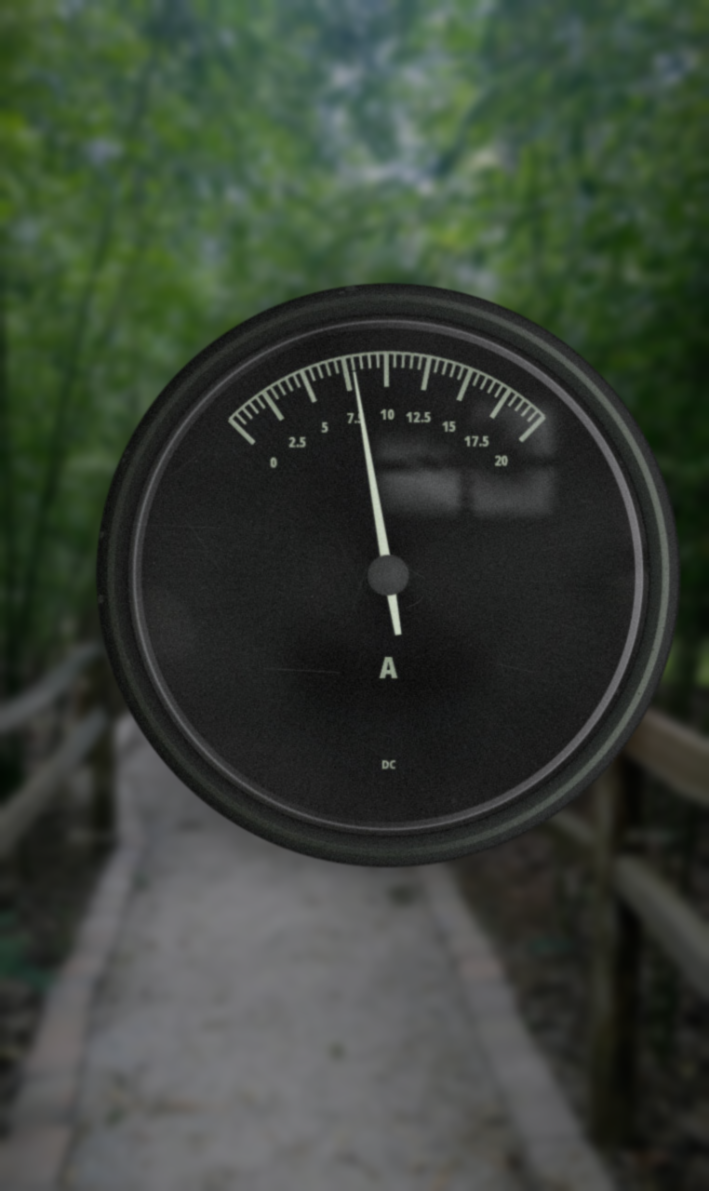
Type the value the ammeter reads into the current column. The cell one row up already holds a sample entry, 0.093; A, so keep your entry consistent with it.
8; A
